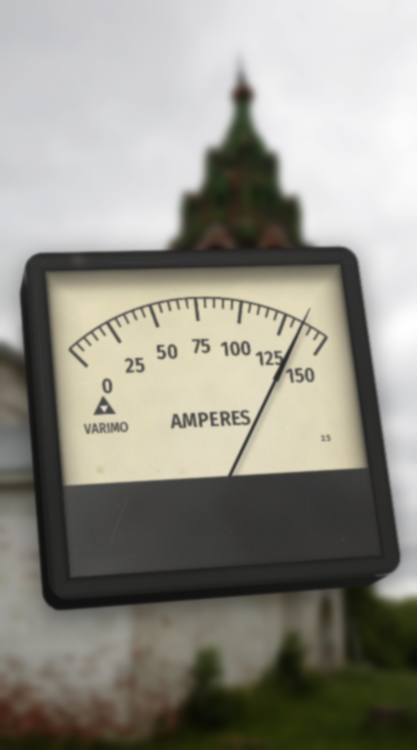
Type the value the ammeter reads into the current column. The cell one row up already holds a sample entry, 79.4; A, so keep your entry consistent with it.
135; A
